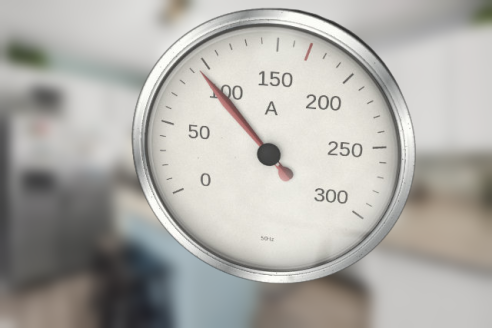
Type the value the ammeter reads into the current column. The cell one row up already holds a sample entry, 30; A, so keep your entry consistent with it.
95; A
